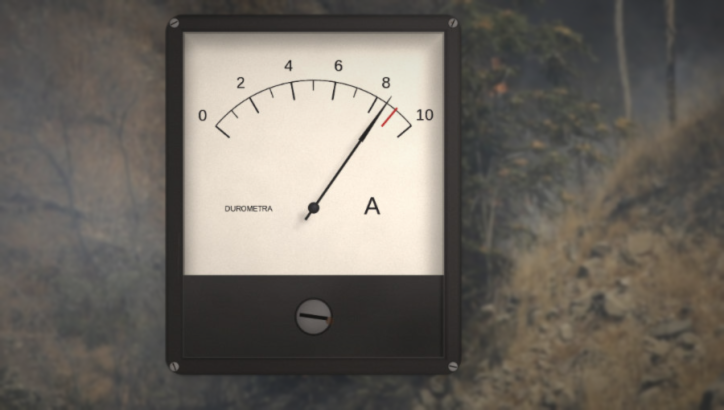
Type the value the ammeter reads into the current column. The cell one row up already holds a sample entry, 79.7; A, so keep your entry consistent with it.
8.5; A
